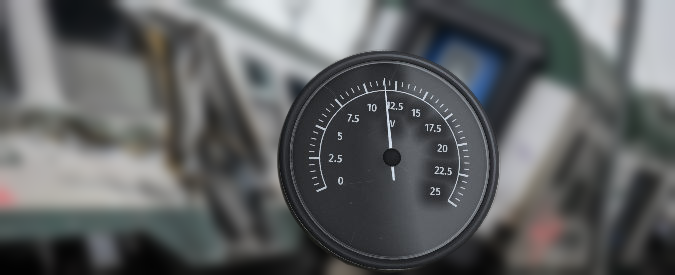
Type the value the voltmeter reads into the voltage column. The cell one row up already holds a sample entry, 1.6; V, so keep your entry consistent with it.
11.5; V
